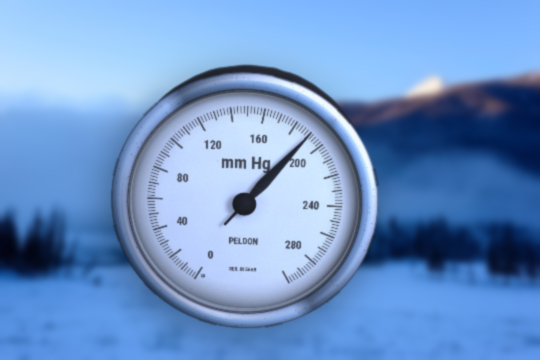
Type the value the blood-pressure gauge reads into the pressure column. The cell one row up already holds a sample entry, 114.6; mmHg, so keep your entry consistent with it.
190; mmHg
